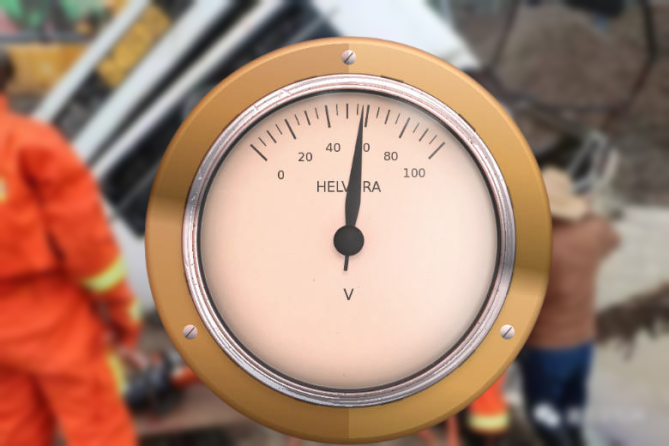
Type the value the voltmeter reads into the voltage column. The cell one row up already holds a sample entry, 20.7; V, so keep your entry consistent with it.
57.5; V
